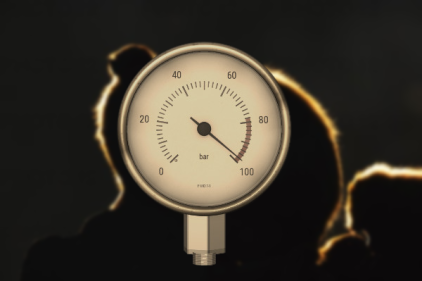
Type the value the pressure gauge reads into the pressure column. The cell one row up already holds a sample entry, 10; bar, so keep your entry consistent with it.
98; bar
